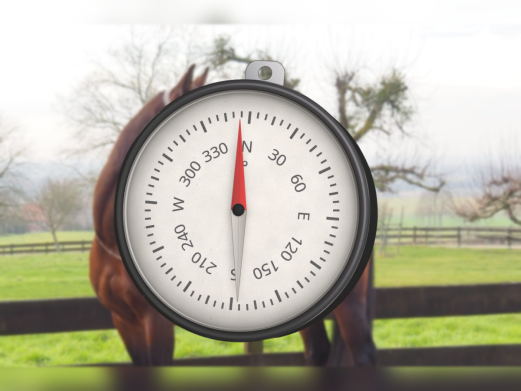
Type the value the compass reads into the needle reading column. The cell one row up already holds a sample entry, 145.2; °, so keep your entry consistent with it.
355; °
